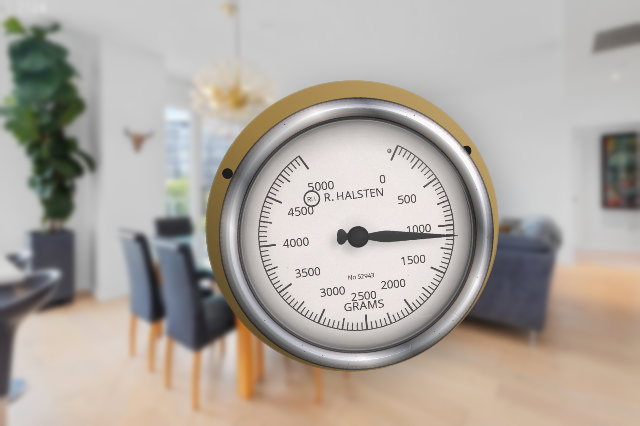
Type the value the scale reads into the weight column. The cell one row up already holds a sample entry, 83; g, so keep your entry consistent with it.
1100; g
